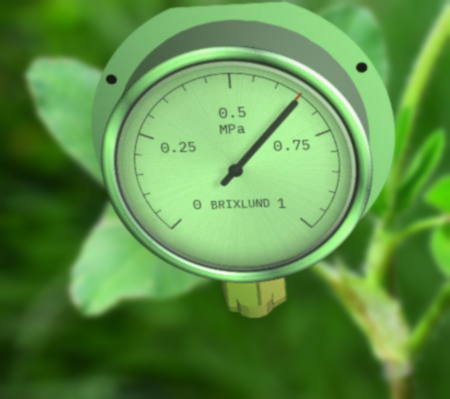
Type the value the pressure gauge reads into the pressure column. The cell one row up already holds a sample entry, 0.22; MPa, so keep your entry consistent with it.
0.65; MPa
